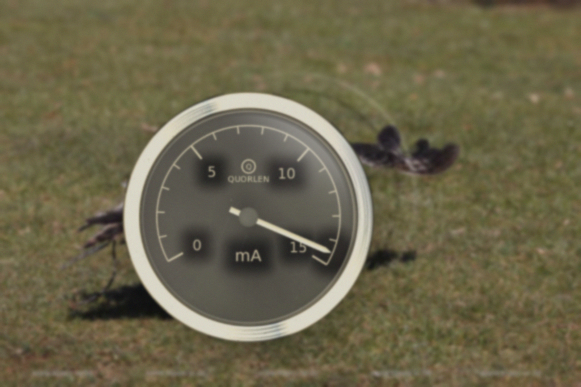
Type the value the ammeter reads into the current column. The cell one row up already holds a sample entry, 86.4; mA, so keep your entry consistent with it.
14.5; mA
